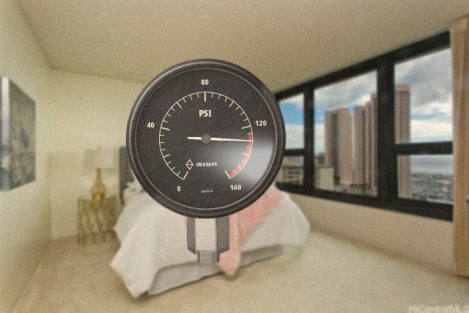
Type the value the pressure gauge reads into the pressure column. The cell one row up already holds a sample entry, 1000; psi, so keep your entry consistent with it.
130; psi
